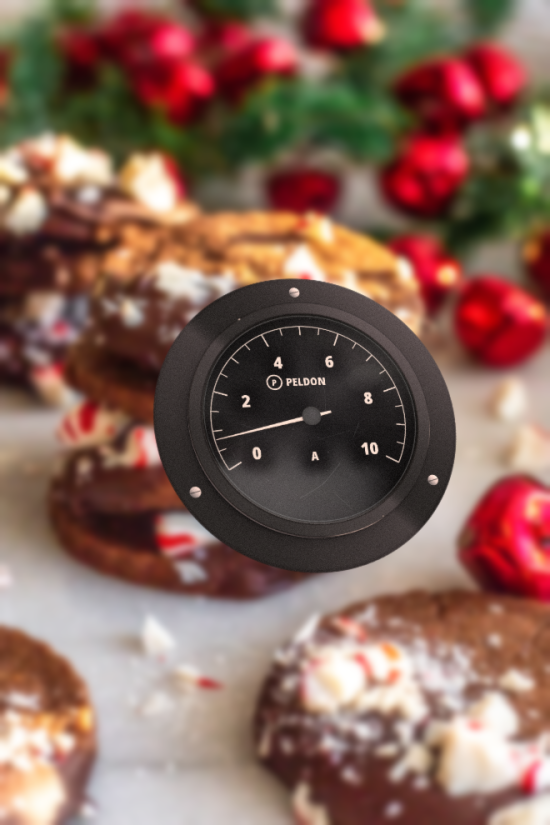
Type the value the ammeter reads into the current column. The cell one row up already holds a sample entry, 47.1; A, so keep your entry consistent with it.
0.75; A
